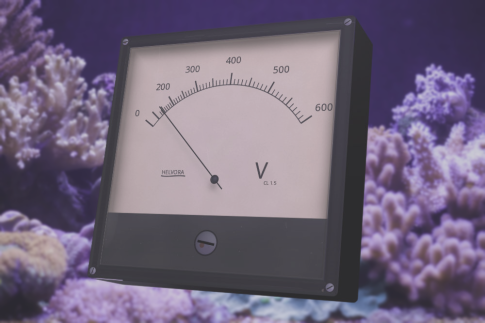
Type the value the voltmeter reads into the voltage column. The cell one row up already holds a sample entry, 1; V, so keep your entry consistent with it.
150; V
